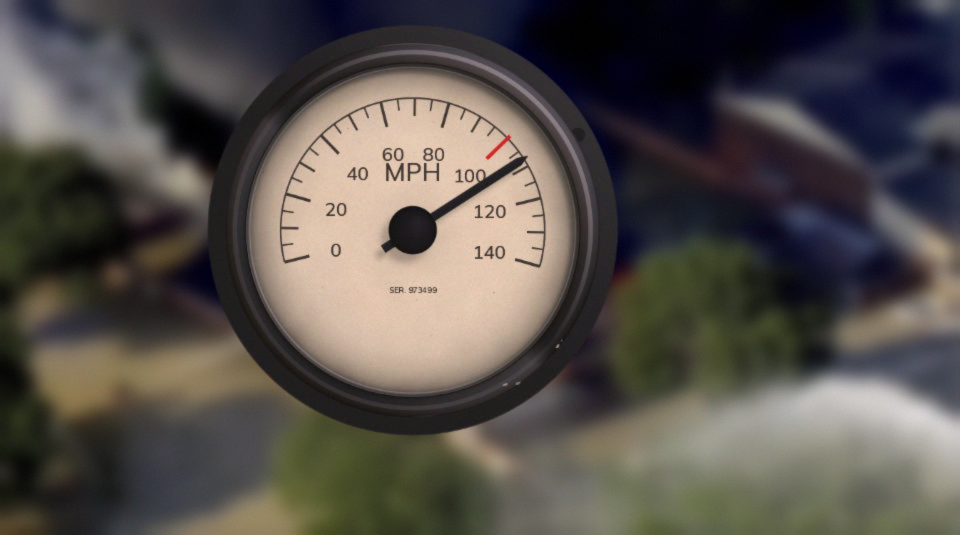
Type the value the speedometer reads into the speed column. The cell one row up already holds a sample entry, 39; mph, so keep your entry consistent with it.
107.5; mph
